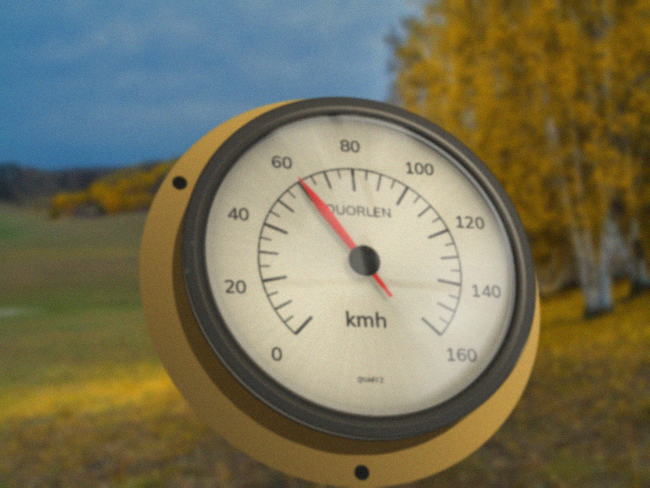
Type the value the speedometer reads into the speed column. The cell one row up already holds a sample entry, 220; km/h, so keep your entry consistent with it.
60; km/h
